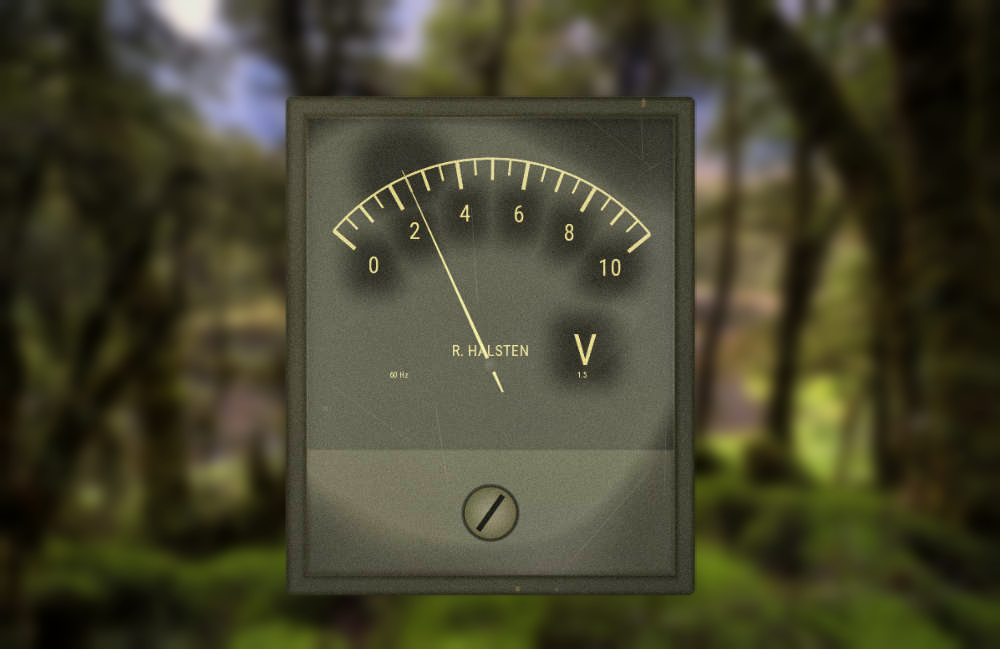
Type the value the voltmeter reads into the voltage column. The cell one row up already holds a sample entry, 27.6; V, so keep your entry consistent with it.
2.5; V
